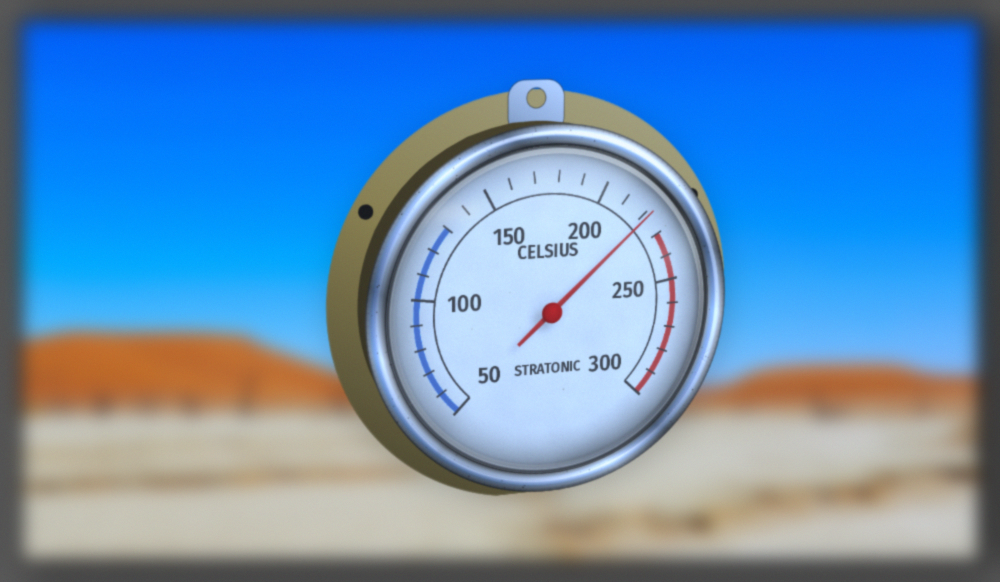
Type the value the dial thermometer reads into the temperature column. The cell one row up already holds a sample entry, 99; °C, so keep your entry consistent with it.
220; °C
